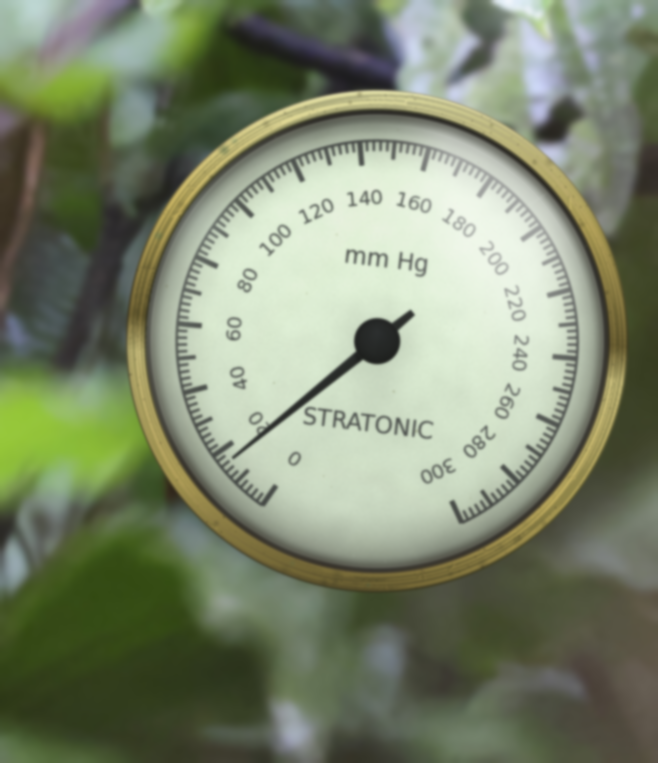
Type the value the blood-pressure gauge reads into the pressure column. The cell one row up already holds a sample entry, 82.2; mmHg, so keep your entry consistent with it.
16; mmHg
